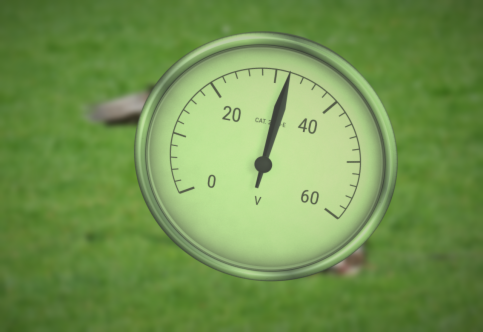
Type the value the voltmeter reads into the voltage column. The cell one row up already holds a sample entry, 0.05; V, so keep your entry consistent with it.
32; V
